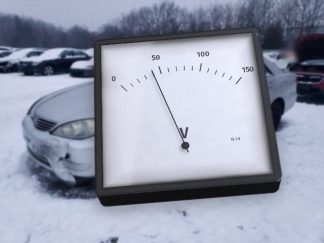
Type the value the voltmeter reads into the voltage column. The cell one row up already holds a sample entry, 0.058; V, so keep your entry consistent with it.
40; V
